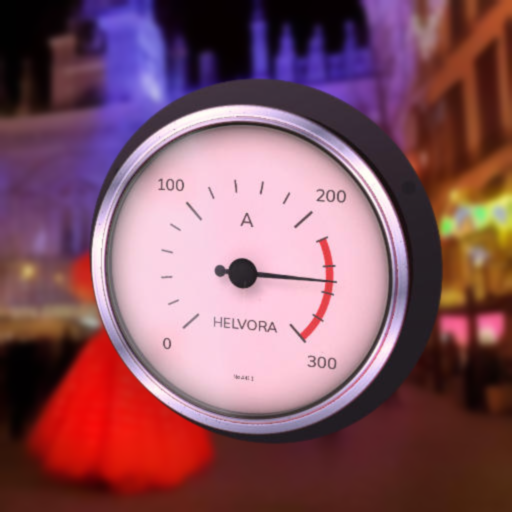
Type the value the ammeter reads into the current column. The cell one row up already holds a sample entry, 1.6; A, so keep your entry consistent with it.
250; A
